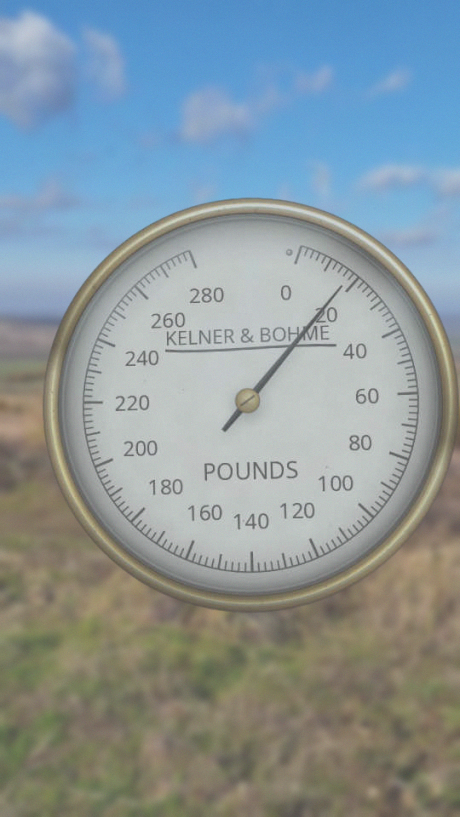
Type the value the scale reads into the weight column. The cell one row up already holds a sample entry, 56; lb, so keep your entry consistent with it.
18; lb
